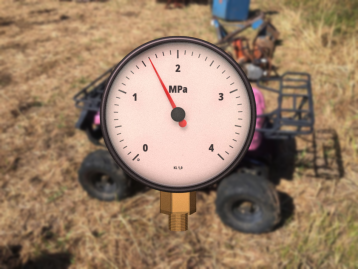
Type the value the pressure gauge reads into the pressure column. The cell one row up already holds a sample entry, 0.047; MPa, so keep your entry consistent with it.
1.6; MPa
